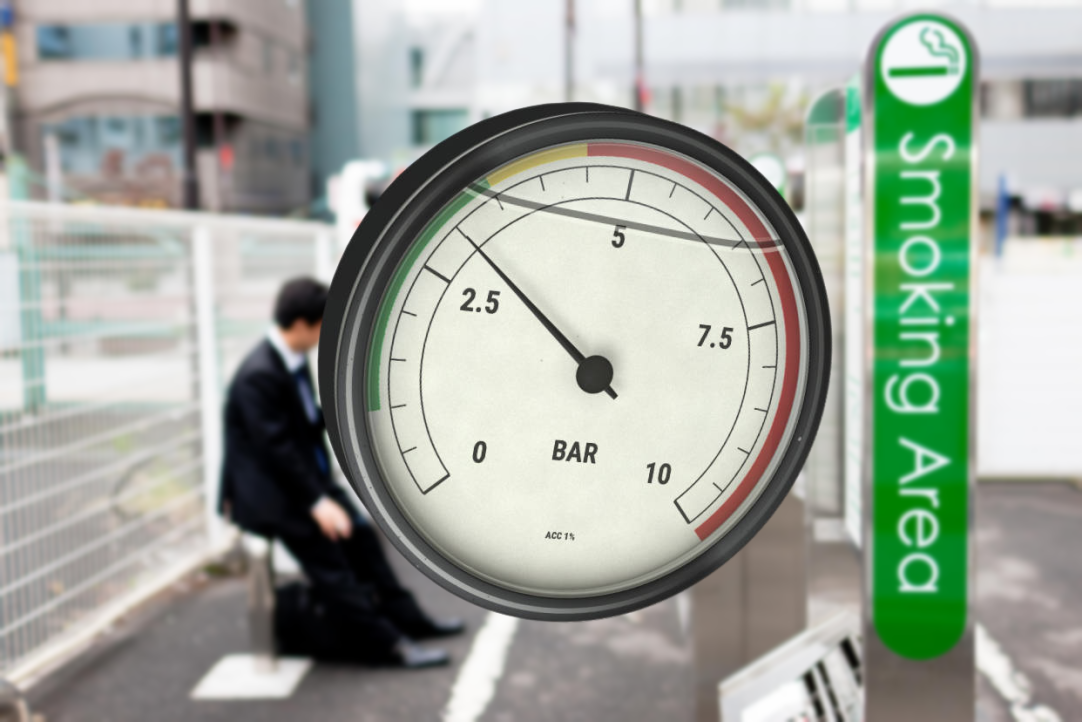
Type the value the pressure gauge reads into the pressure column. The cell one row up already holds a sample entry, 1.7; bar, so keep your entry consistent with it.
3; bar
